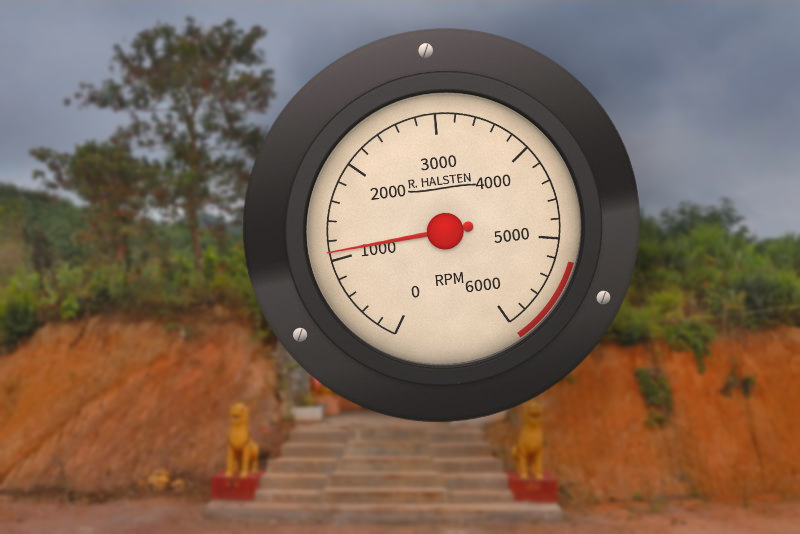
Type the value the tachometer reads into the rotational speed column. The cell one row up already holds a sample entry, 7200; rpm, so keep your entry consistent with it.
1100; rpm
